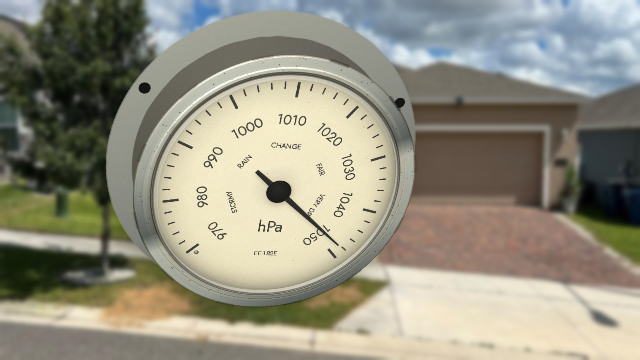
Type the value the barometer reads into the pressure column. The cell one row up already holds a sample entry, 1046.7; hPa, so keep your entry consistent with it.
1048; hPa
